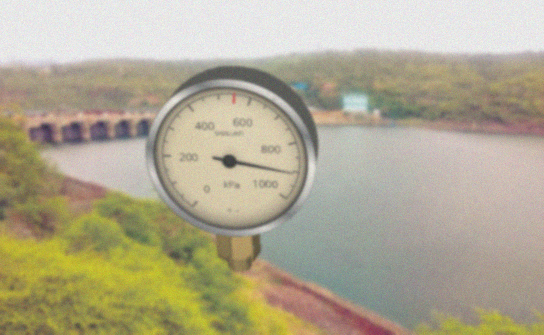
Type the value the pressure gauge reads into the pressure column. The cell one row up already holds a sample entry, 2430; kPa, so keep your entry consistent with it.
900; kPa
